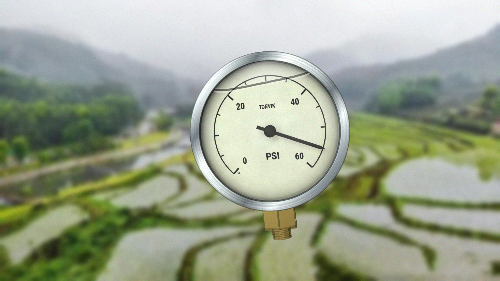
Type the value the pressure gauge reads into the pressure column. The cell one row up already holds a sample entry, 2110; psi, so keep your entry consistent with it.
55; psi
